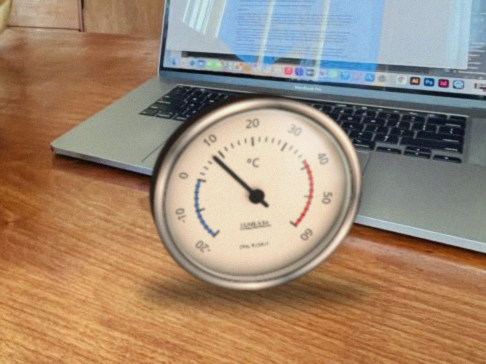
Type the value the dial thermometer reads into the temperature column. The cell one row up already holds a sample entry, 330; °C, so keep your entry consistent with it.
8; °C
